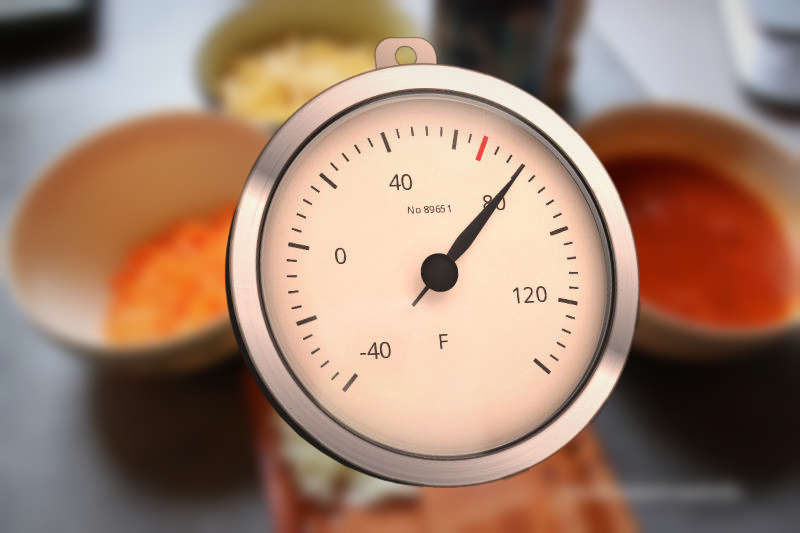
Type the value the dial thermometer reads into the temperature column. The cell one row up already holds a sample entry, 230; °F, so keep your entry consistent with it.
80; °F
